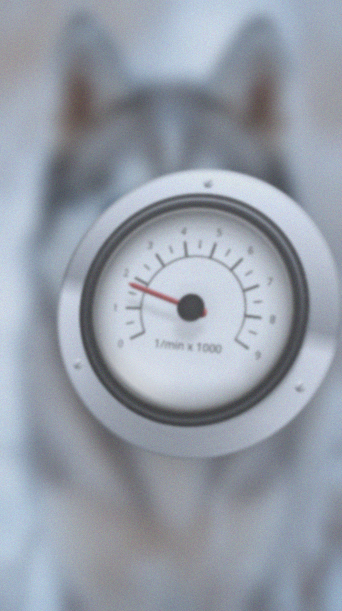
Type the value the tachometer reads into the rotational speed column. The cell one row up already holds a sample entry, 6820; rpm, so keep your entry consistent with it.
1750; rpm
